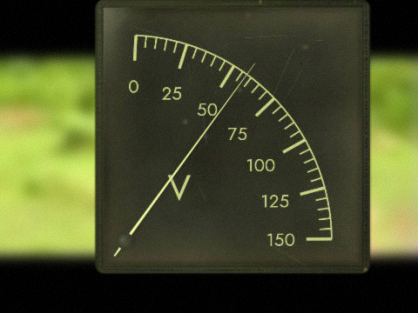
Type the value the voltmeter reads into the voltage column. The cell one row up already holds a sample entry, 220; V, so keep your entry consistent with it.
57.5; V
